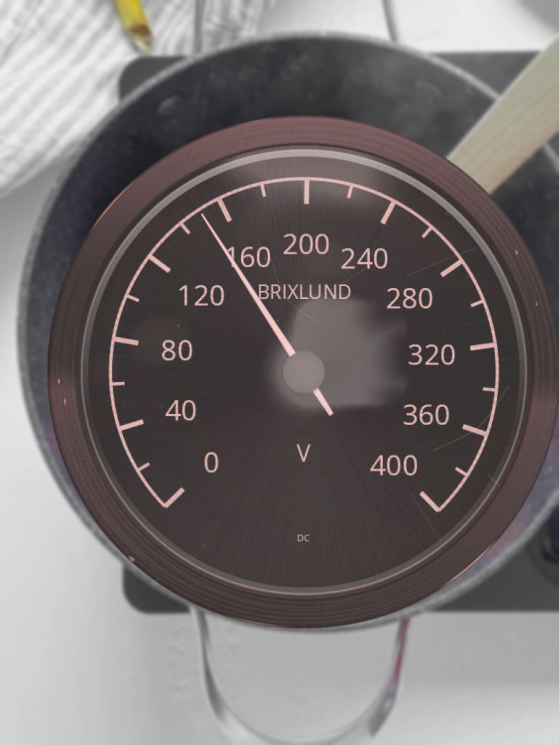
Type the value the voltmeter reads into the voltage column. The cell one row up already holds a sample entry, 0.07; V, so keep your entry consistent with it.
150; V
